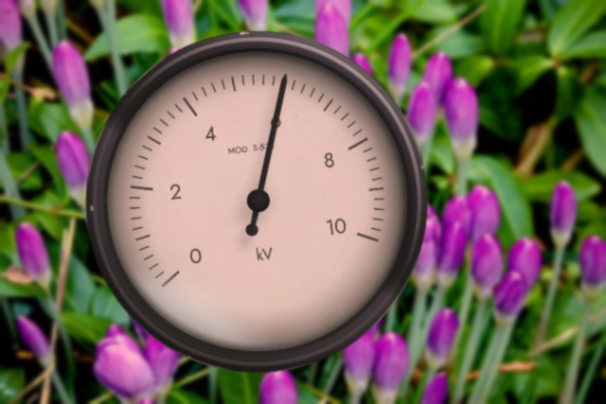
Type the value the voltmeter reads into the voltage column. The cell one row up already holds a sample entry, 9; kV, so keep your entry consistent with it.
6; kV
